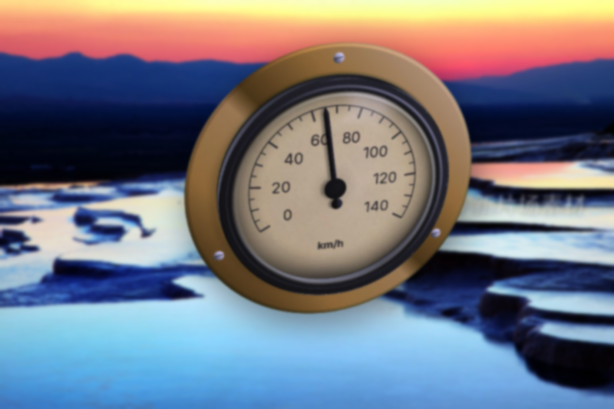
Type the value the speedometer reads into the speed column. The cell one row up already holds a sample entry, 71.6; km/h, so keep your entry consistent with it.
65; km/h
